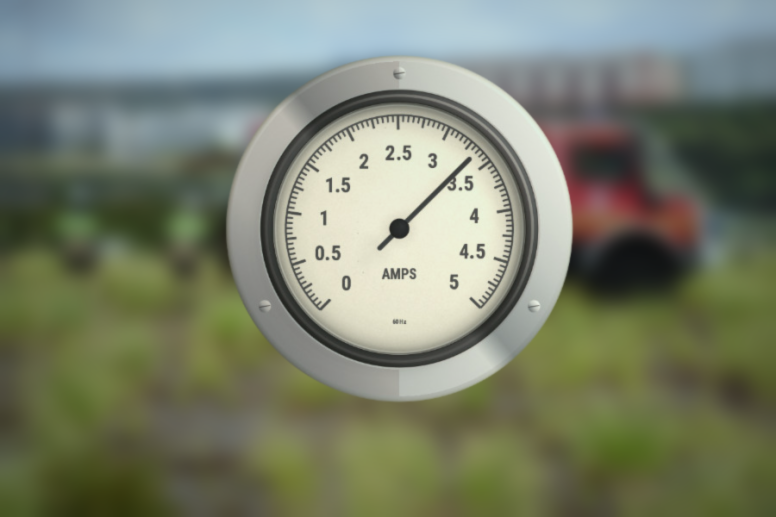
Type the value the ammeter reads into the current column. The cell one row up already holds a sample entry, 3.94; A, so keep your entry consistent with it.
3.35; A
